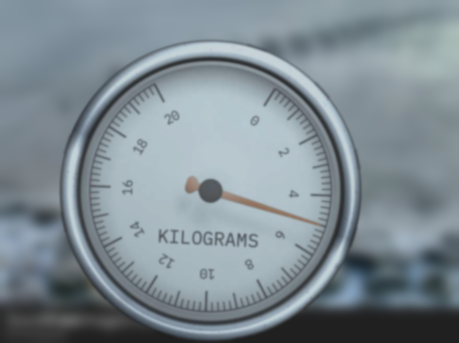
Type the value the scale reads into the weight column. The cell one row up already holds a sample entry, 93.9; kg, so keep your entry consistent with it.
5; kg
